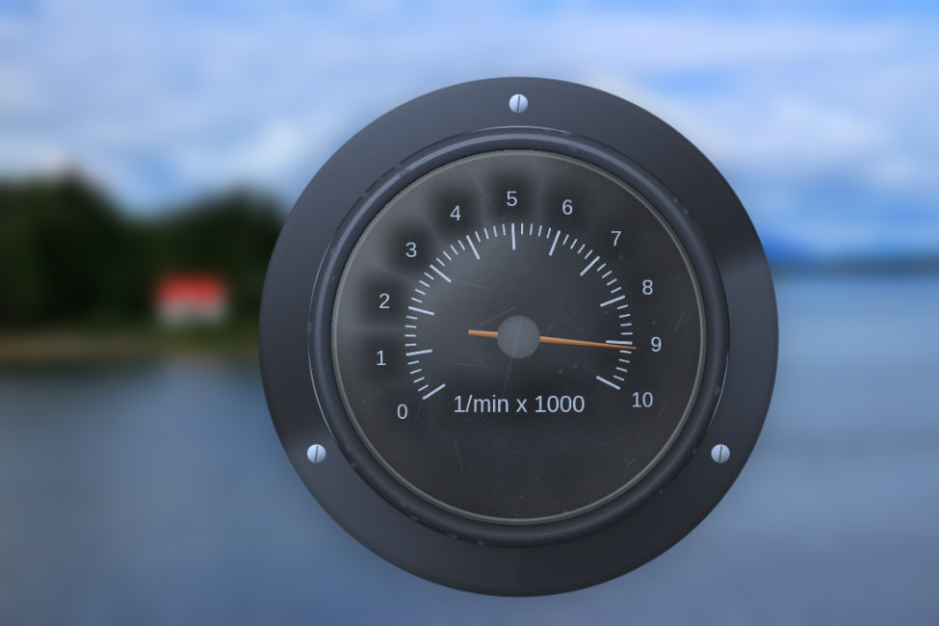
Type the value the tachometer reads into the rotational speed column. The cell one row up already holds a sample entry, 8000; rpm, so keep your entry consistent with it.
9100; rpm
